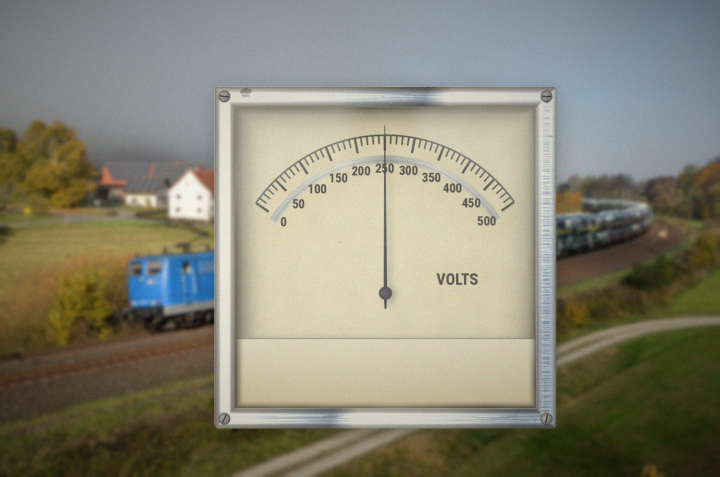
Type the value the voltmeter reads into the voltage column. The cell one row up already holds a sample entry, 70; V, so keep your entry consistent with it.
250; V
